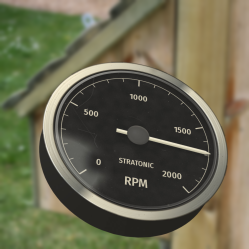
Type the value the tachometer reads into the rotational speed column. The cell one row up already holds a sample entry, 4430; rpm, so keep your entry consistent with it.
1700; rpm
